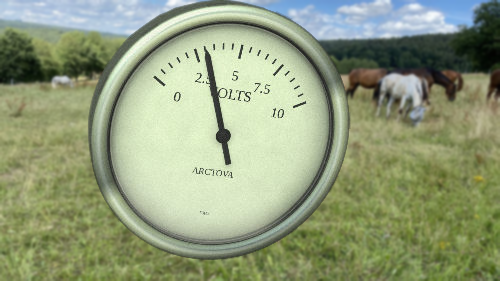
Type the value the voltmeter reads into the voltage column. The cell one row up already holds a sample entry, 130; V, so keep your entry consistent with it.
3; V
